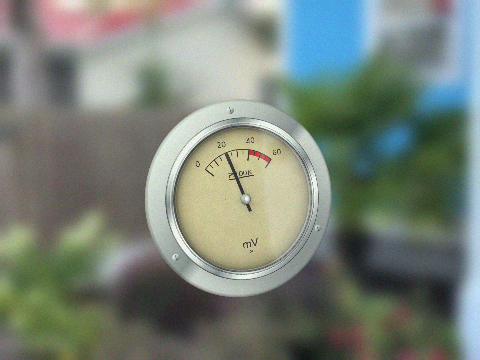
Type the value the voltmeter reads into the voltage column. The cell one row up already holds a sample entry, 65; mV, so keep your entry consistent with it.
20; mV
